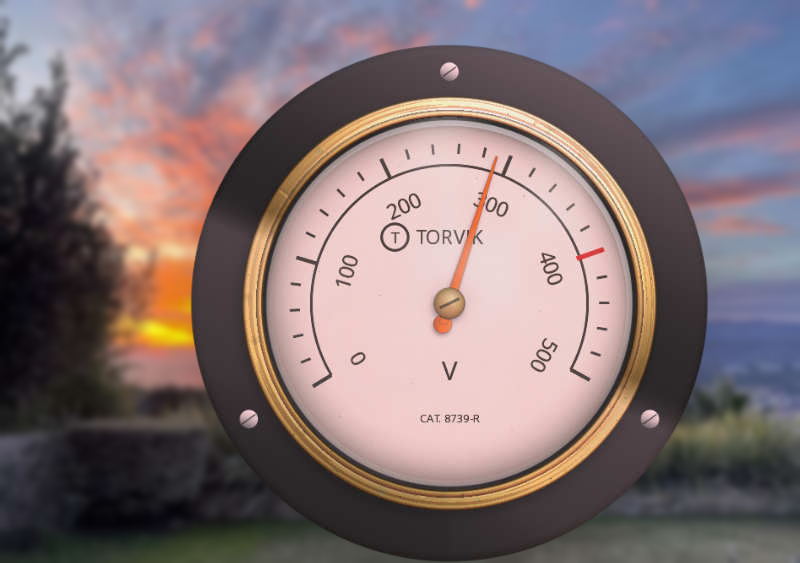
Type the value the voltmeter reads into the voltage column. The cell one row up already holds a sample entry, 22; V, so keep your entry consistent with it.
290; V
